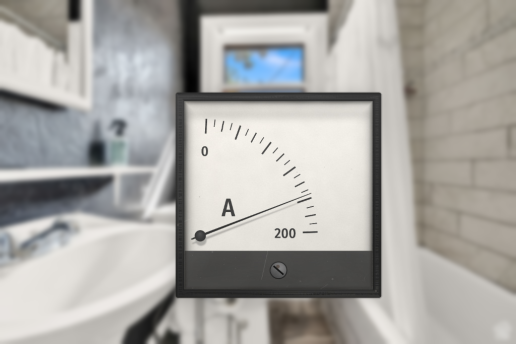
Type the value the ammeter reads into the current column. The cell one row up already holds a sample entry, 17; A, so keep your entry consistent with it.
155; A
